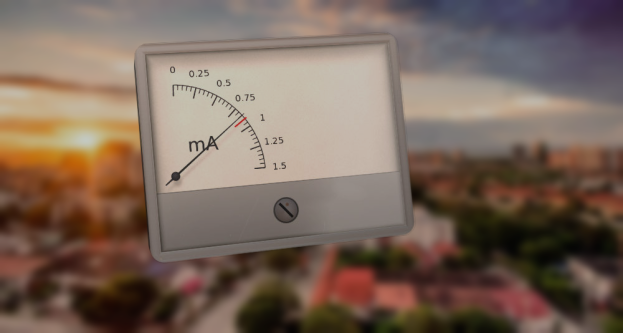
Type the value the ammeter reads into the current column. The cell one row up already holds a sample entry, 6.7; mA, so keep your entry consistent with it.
0.85; mA
